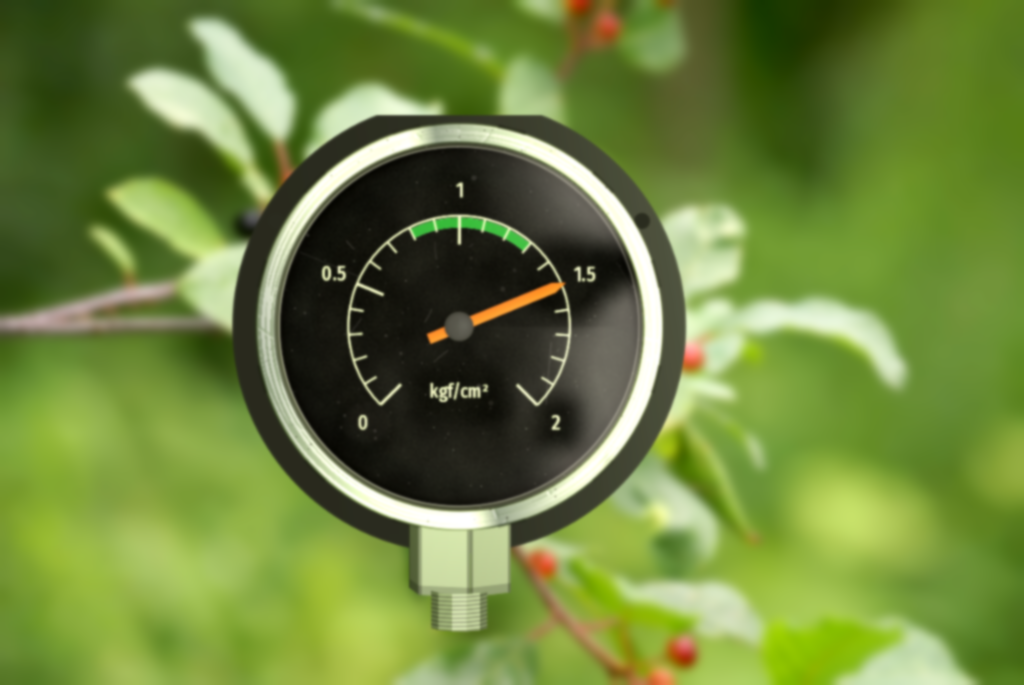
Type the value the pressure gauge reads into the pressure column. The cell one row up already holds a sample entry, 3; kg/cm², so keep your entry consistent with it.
1.5; kg/cm²
